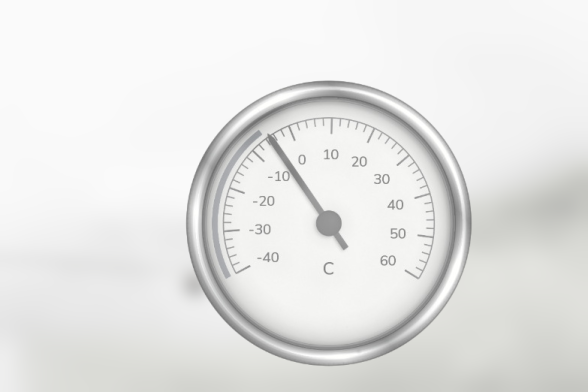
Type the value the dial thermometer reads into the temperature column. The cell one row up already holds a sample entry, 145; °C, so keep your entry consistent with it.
-5; °C
